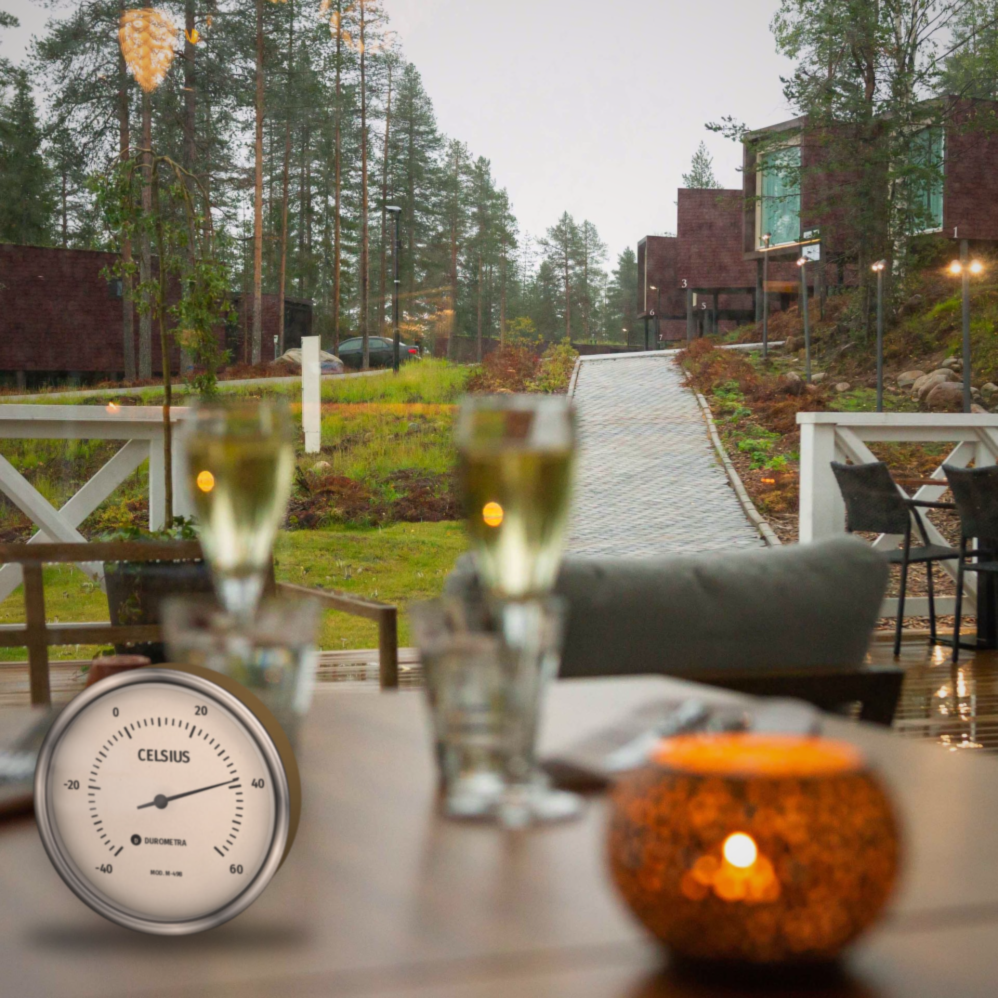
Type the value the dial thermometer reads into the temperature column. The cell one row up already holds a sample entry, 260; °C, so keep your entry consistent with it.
38; °C
